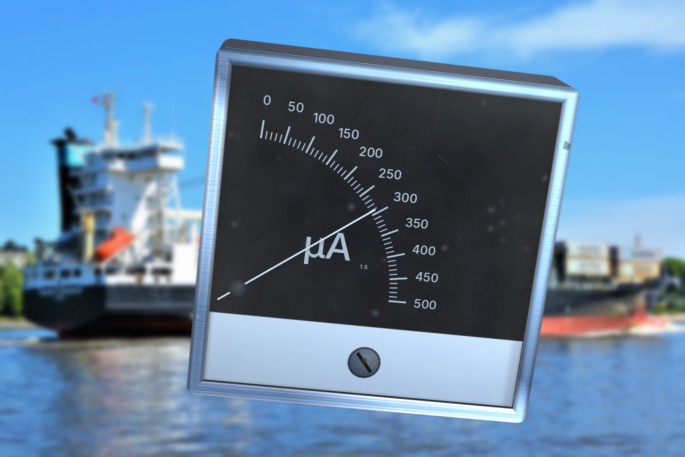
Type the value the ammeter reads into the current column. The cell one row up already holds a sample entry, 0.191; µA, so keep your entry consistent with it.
290; µA
